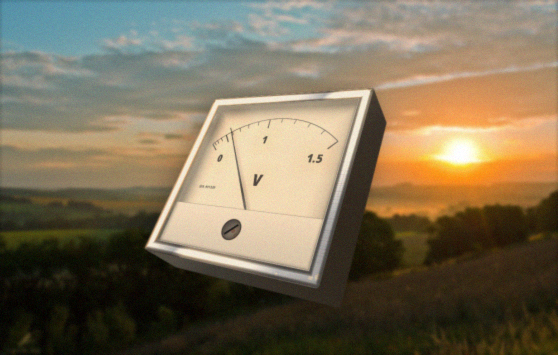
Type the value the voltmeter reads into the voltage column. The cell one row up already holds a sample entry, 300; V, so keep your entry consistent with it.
0.6; V
